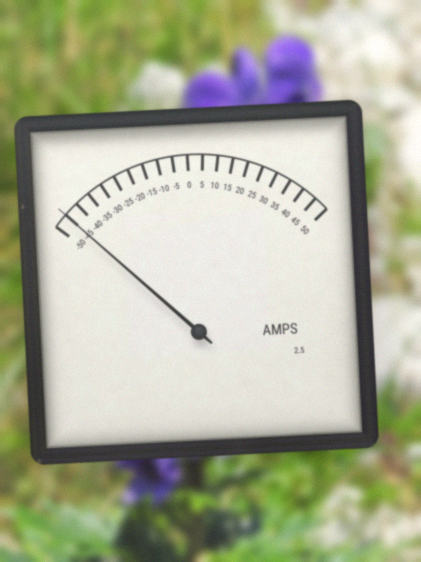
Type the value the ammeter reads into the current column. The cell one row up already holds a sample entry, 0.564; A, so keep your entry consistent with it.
-45; A
